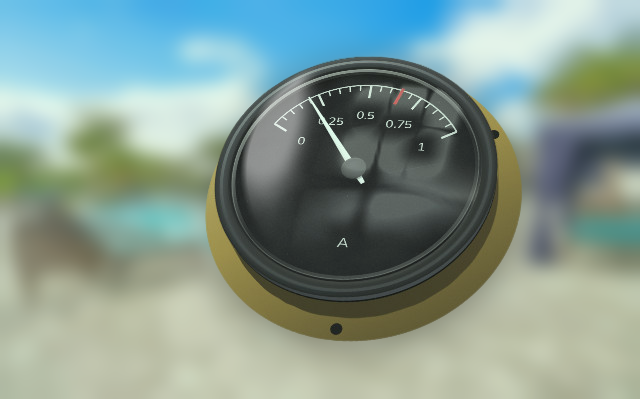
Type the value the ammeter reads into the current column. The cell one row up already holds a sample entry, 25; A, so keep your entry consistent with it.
0.2; A
